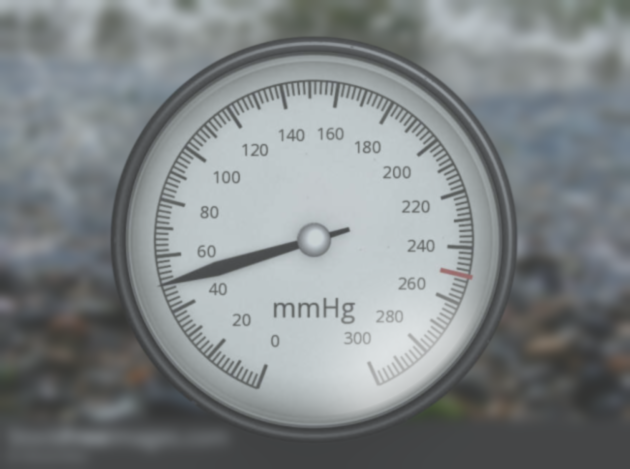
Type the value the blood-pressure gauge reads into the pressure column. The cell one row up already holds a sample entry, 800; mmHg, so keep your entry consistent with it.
50; mmHg
